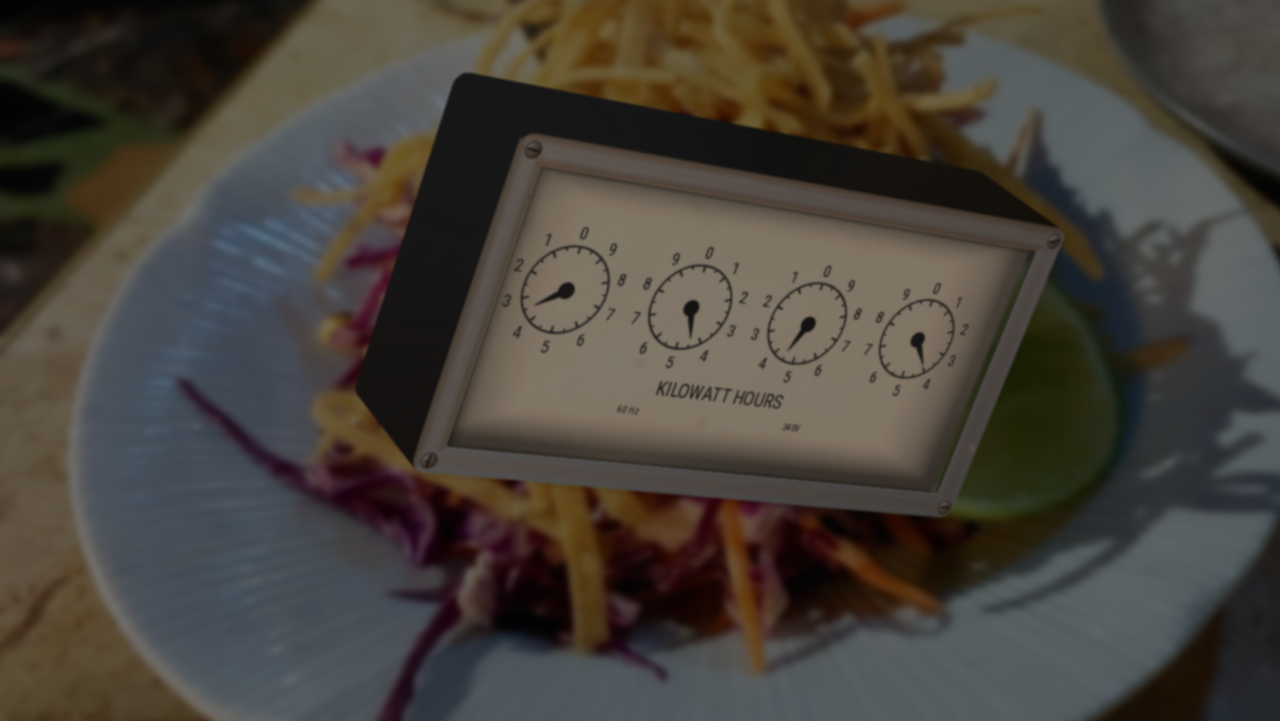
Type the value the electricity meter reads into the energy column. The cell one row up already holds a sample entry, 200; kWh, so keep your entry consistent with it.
3444; kWh
